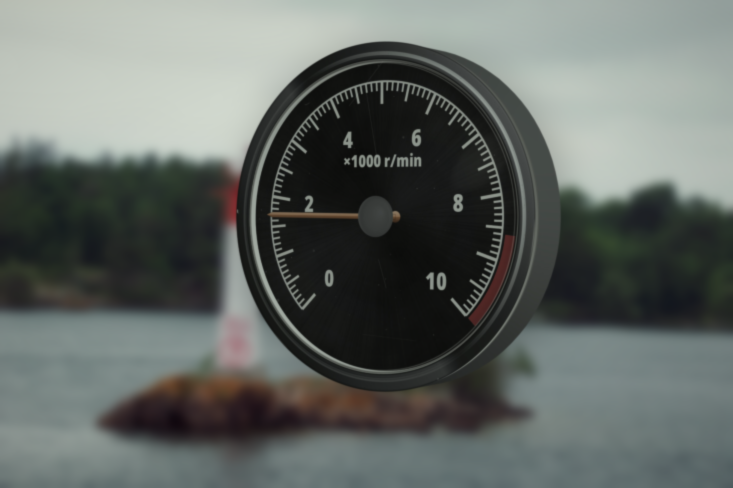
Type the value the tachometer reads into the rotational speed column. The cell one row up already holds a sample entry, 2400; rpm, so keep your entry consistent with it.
1700; rpm
